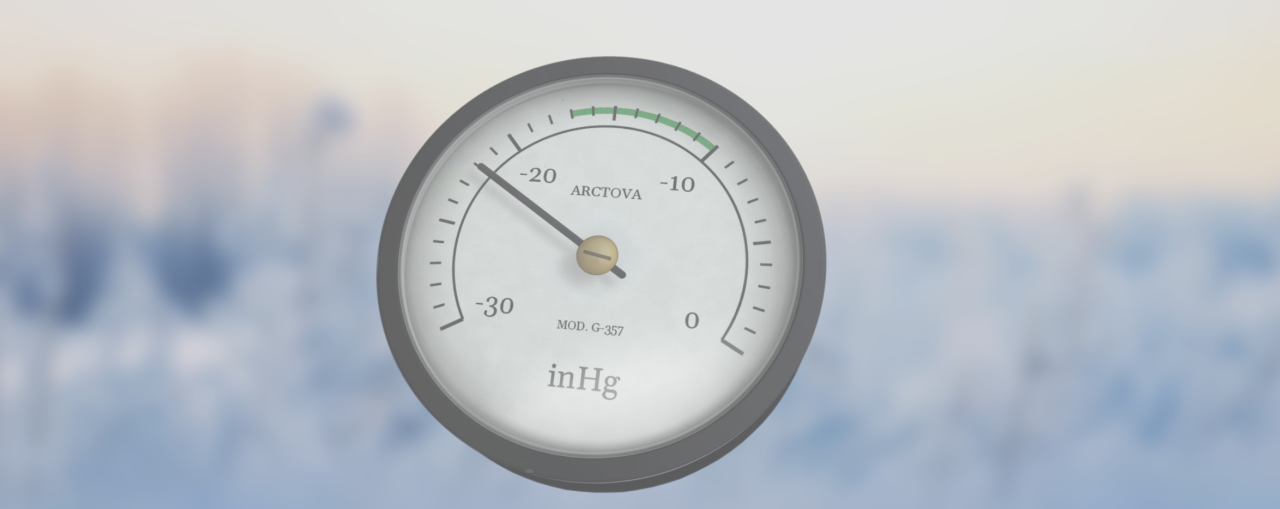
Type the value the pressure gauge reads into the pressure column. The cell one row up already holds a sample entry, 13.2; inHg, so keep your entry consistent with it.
-22; inHg
